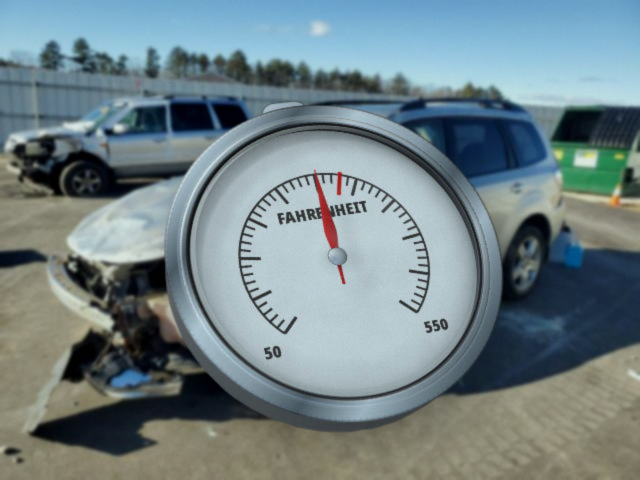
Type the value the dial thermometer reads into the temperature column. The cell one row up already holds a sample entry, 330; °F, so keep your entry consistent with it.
300; °F
